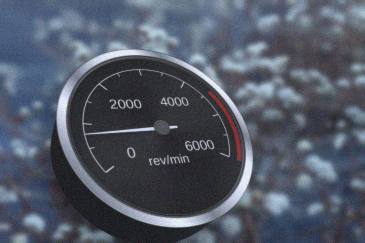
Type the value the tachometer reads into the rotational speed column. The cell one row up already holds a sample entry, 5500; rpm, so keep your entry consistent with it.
750; rpm
